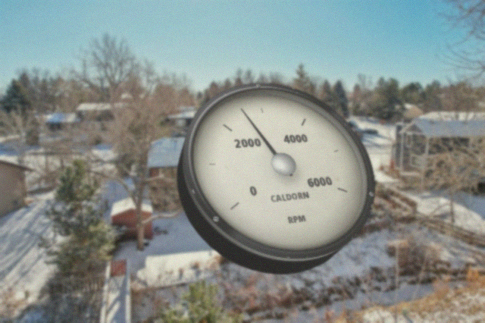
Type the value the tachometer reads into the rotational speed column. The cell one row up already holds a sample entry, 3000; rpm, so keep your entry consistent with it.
2500; rpm
